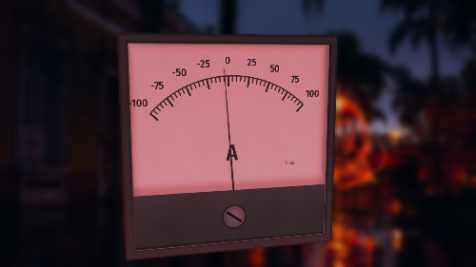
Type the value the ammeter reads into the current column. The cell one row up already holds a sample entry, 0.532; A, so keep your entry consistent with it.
-5; A
